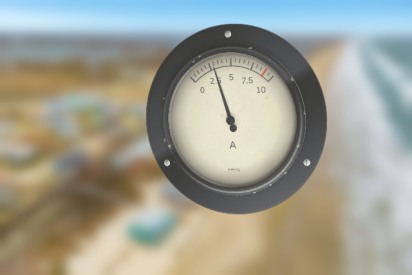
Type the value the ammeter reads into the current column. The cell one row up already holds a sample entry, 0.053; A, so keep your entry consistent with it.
3; A
